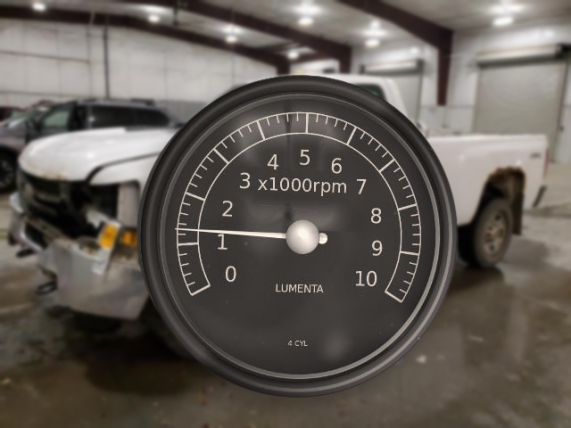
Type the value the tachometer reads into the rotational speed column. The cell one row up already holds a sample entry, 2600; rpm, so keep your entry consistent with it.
1300; rpm
